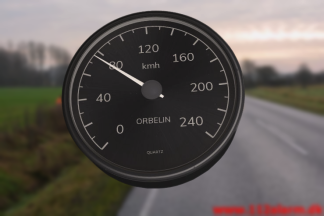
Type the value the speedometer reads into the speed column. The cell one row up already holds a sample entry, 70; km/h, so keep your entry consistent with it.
75; km/h
